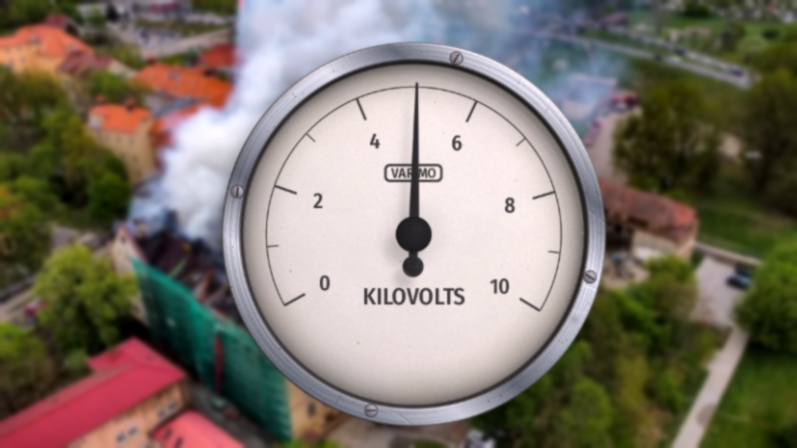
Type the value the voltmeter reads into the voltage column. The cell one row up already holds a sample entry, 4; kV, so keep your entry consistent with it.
5; kV
